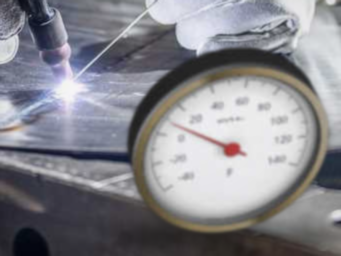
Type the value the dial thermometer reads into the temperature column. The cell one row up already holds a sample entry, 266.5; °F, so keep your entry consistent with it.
10; °F
